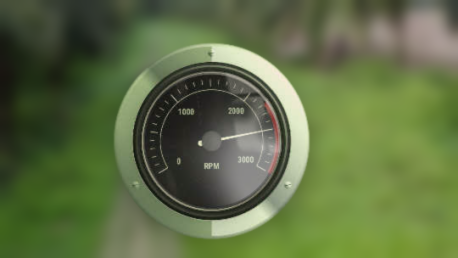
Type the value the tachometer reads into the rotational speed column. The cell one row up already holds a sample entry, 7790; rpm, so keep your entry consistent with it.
2500; rpm
